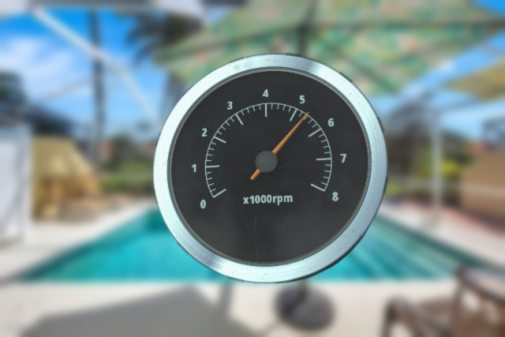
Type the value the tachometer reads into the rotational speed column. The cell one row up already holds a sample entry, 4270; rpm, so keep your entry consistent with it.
5400; rpm
